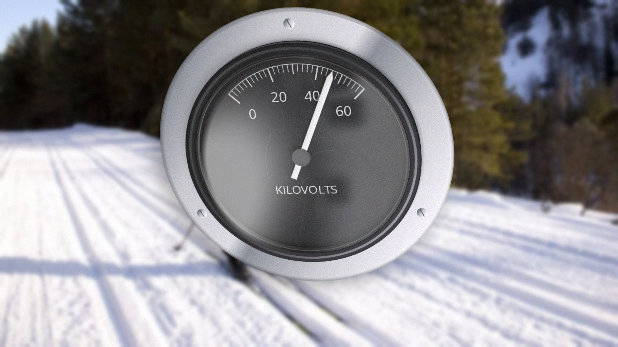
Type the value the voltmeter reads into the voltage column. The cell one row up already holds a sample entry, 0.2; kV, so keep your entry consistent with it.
46; kV
